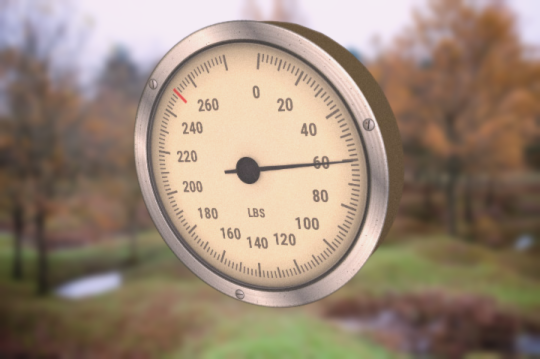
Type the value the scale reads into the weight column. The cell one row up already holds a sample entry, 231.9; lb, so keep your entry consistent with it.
60; lb
